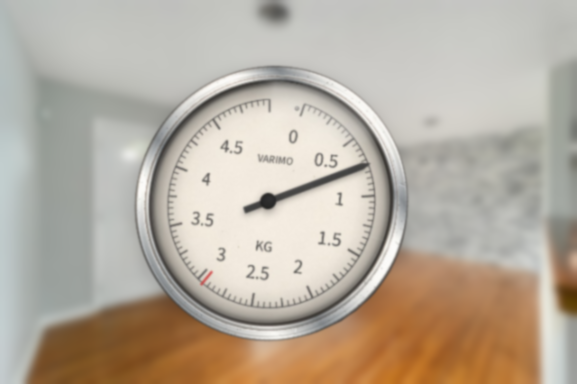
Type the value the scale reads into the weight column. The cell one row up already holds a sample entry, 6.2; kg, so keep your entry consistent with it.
0.75; kg
